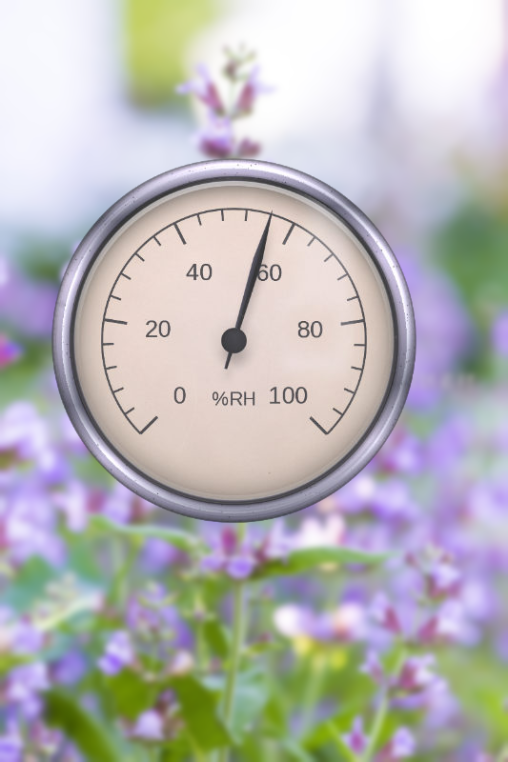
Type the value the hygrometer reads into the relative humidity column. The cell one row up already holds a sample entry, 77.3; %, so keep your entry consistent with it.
56; %
